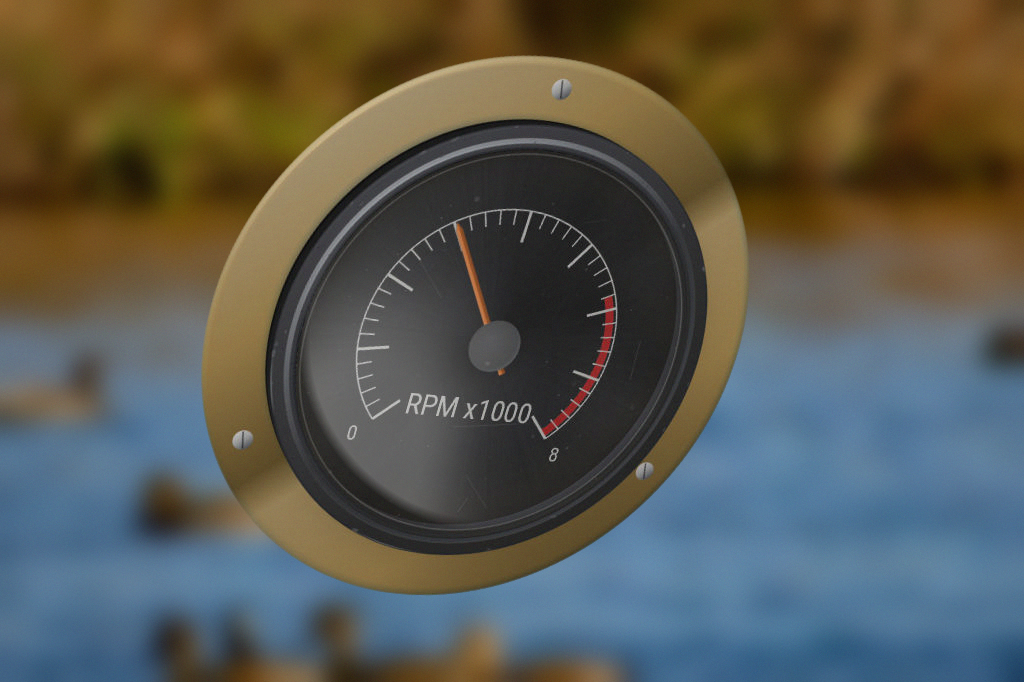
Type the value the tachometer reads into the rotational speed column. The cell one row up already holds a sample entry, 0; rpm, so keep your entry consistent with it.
3000; rpm
